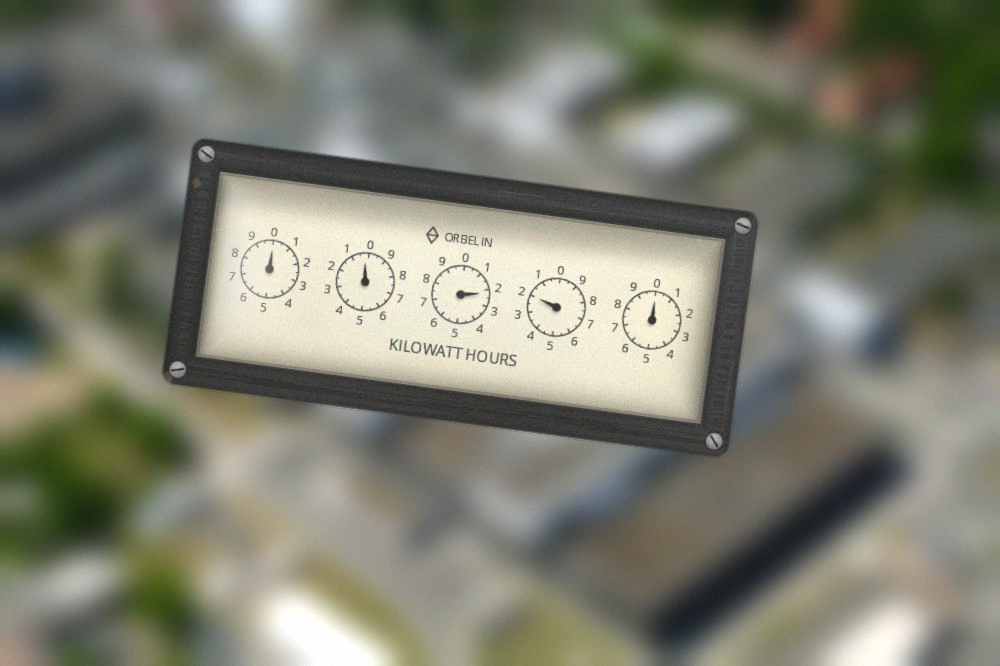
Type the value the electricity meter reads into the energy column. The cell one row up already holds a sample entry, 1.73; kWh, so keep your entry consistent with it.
220; kWh
